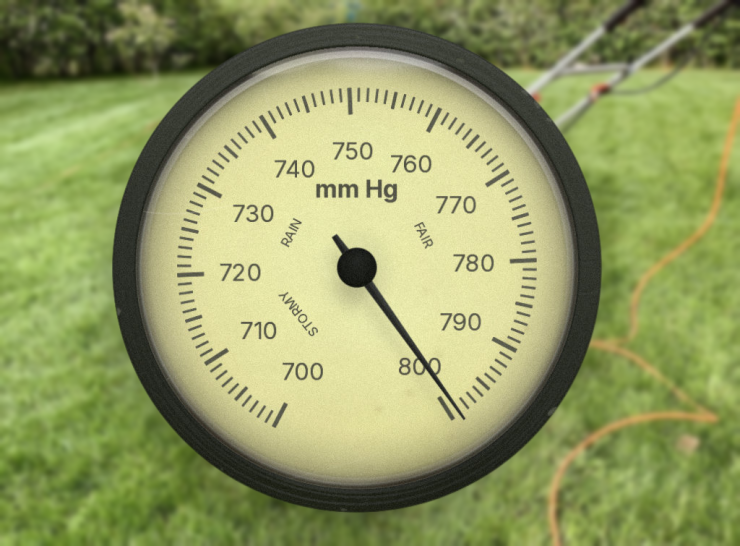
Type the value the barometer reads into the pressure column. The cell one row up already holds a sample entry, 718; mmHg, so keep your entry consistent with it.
799; mmHg
